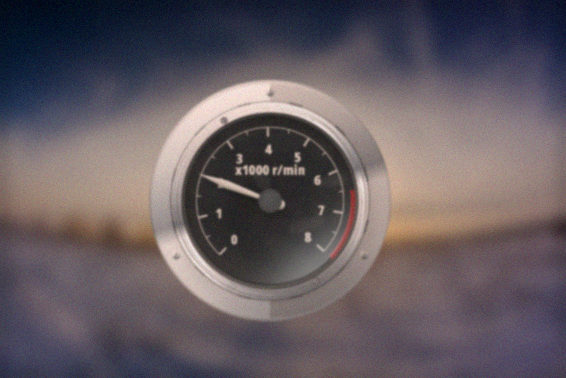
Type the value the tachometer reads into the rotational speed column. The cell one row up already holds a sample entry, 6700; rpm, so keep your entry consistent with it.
2000; rpm
